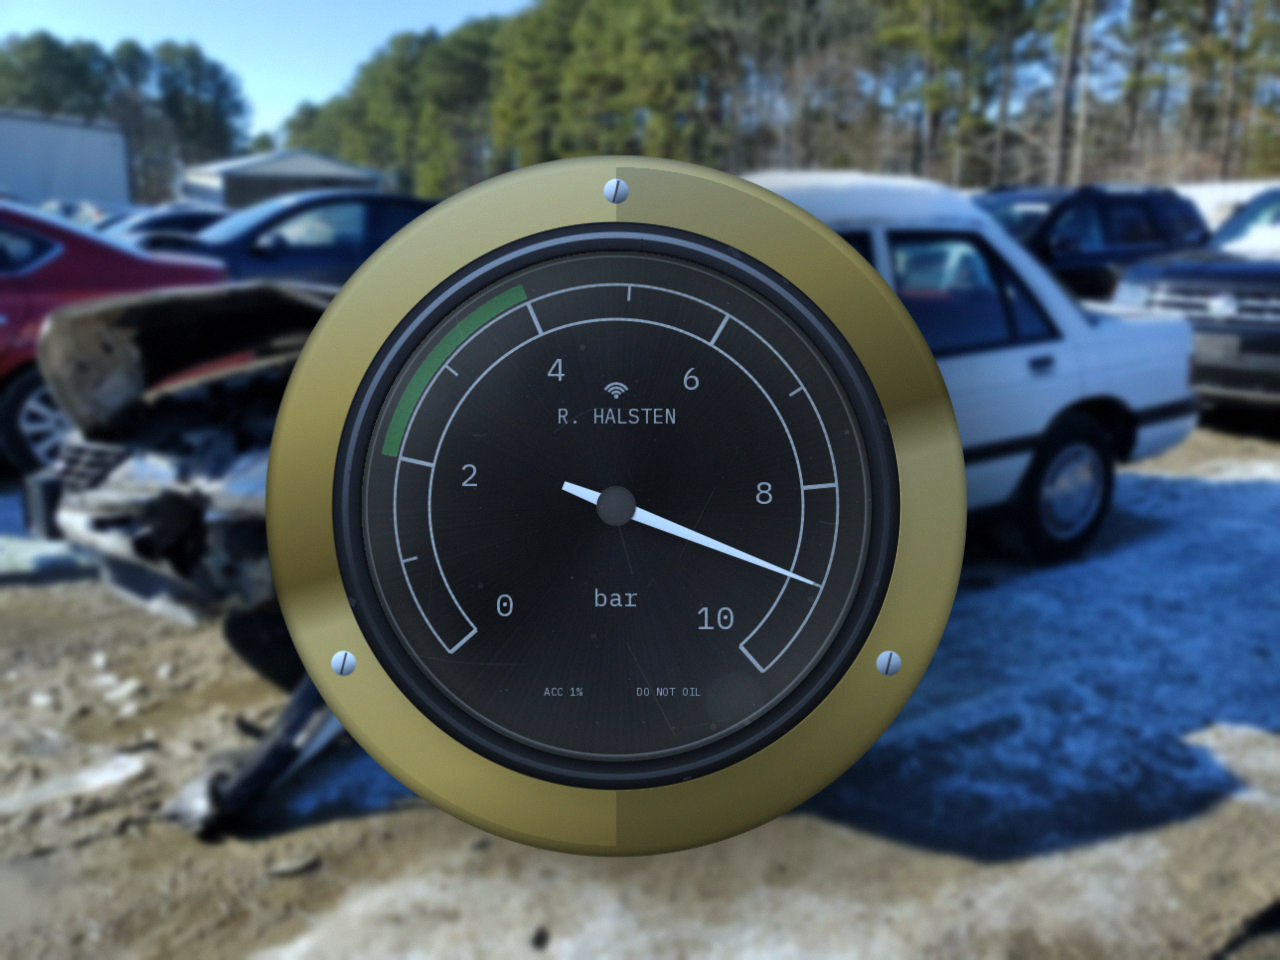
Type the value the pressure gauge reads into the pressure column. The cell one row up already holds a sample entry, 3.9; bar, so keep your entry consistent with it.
9; bar
